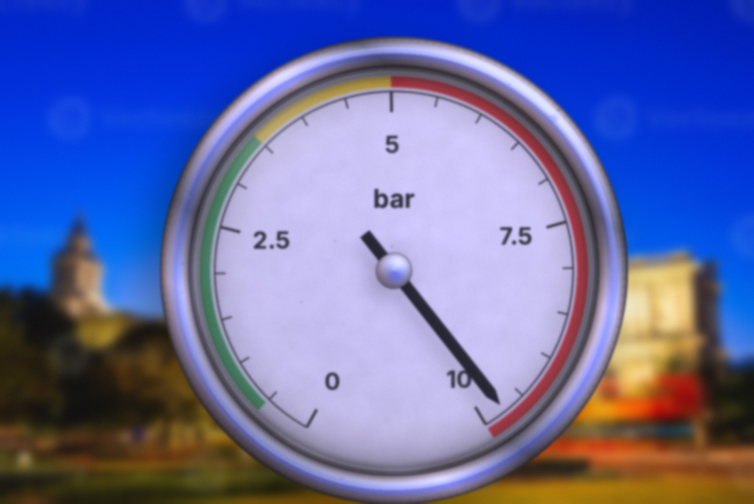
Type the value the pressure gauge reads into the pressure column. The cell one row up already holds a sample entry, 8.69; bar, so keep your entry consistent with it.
9.75; bar
